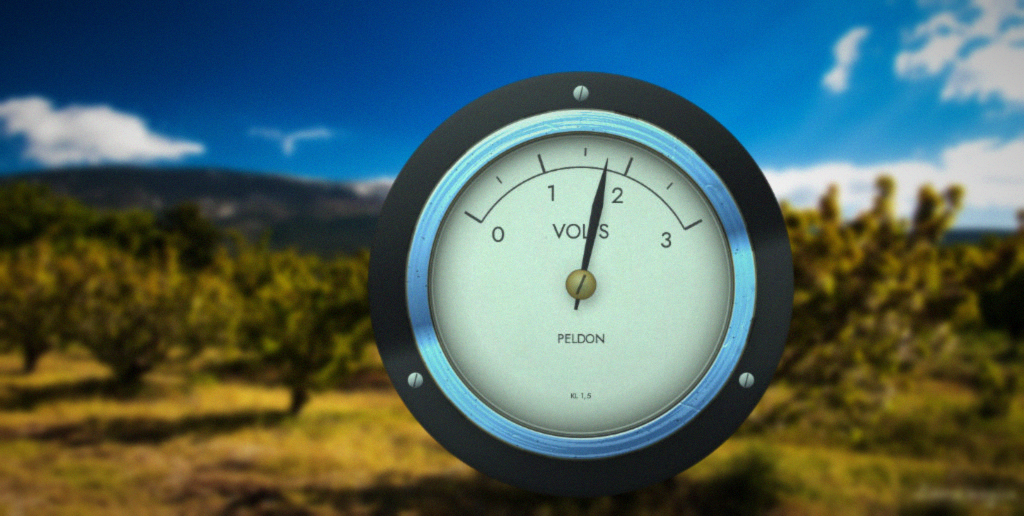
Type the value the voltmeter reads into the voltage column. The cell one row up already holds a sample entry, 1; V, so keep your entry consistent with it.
1.75; V
